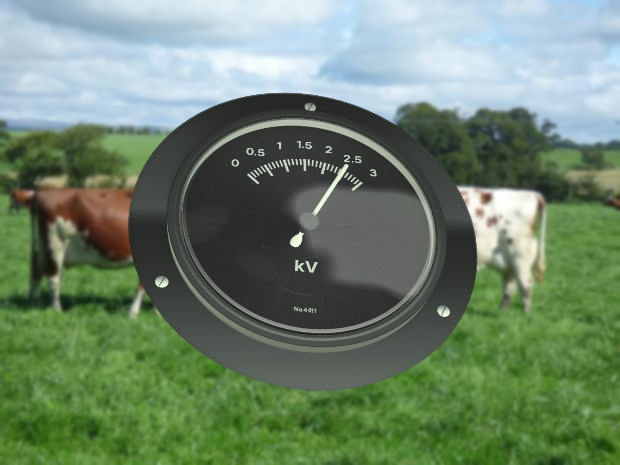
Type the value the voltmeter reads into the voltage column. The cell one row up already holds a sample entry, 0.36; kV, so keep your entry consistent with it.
2.5; kV
